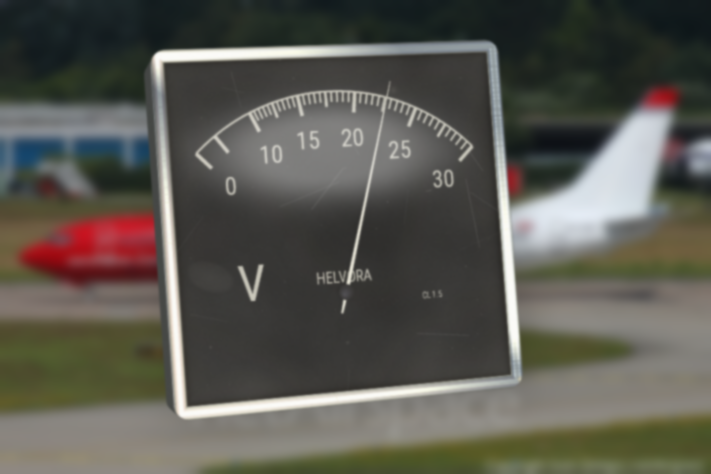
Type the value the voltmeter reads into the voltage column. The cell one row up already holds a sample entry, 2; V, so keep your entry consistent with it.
22.5; V
